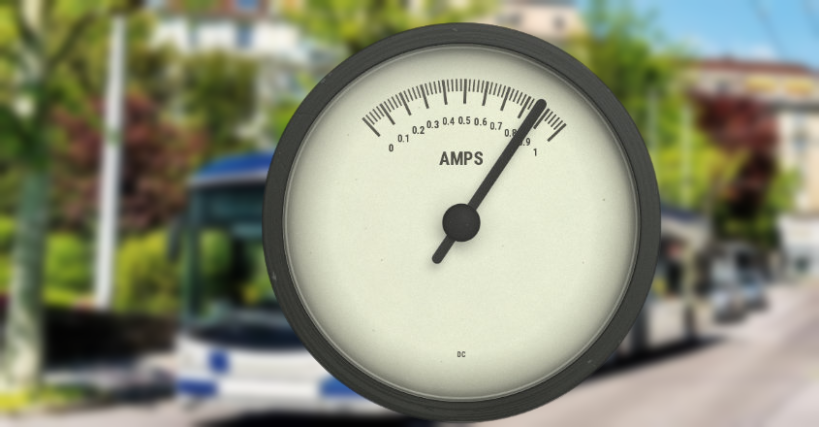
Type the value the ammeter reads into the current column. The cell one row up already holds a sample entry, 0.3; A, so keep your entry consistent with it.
0.86; A
